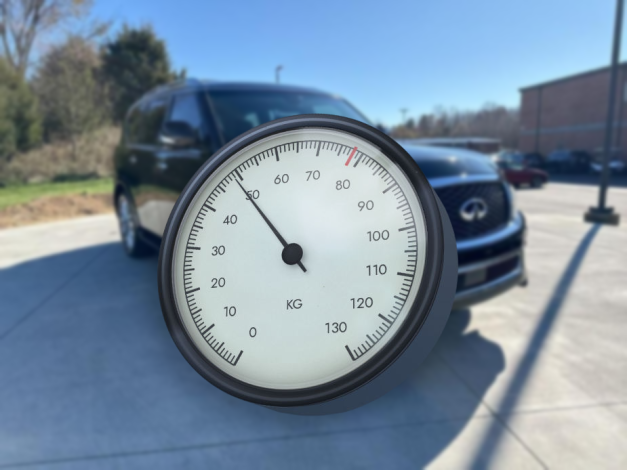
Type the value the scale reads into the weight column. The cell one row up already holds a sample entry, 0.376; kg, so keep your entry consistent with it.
49; kg
